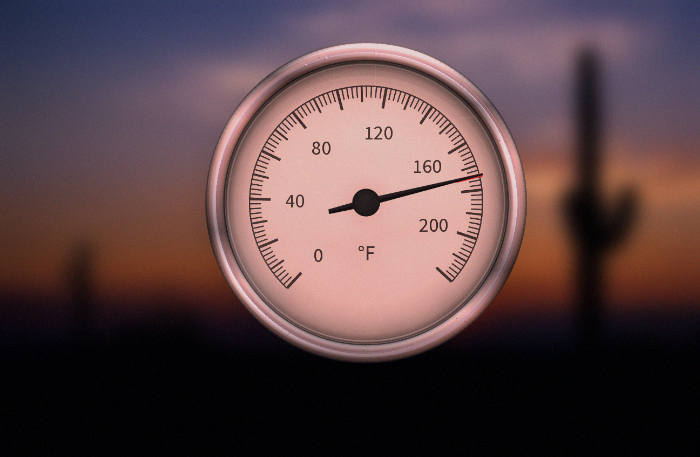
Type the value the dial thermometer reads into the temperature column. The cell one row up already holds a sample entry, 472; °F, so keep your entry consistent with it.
174; °F
